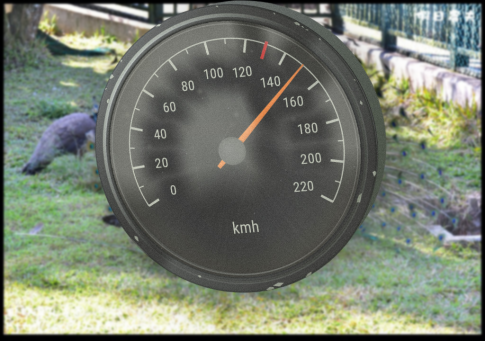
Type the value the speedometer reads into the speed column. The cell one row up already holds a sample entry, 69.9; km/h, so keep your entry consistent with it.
150; km/h
